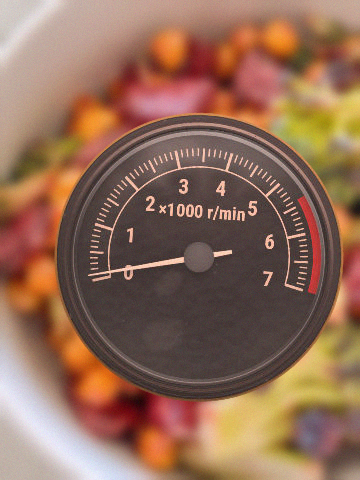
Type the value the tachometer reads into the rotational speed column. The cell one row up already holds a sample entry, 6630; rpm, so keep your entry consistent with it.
100; rpm
